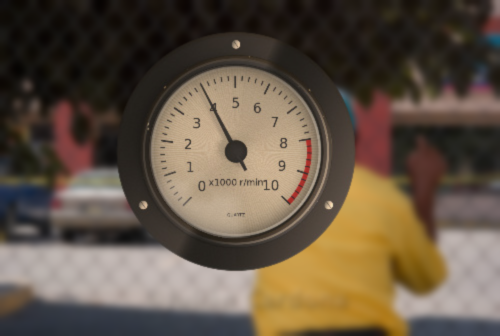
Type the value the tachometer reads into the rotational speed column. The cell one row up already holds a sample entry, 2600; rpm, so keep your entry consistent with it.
4000; rpm
